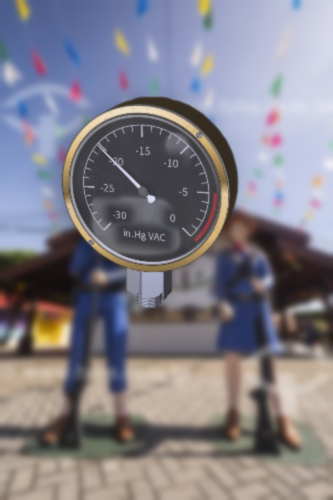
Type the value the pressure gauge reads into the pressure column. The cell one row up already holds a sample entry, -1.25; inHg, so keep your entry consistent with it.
-20; inHg
